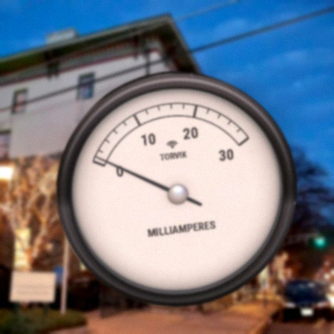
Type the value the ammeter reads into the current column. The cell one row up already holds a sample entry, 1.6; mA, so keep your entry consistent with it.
1; mA
